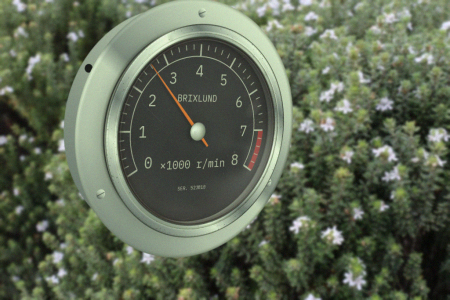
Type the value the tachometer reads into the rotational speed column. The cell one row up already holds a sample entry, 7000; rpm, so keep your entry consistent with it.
2600; rpm
